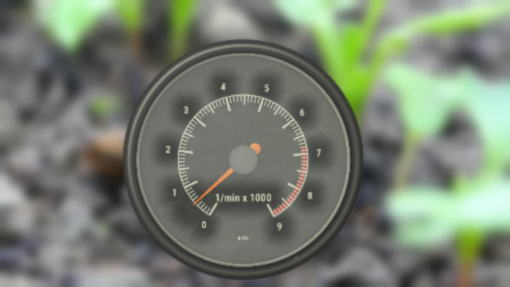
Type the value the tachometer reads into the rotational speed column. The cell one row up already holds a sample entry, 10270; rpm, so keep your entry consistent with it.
500; rpm
